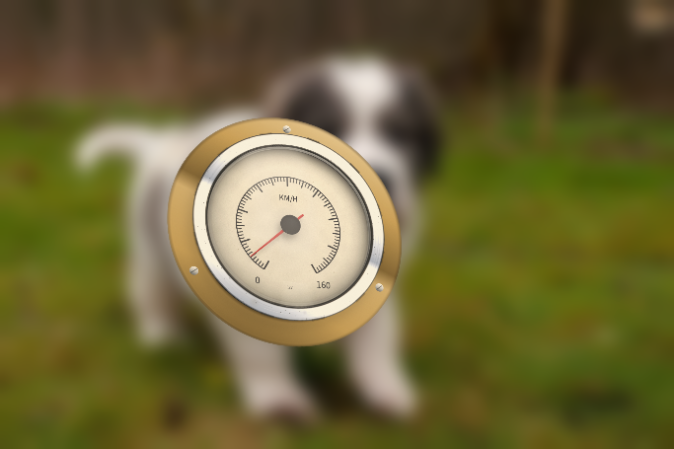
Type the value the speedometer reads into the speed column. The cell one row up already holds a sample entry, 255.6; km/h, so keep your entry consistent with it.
10; km/h
